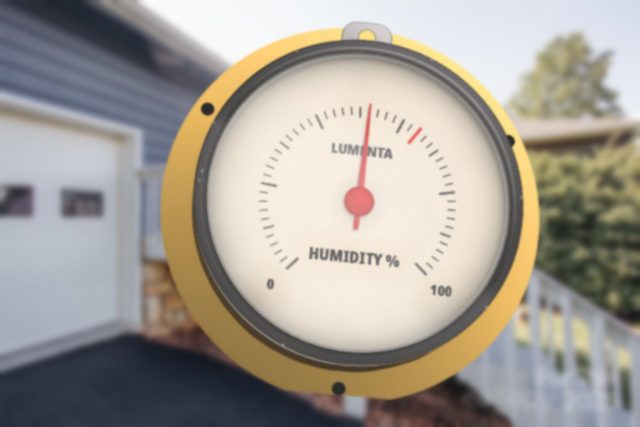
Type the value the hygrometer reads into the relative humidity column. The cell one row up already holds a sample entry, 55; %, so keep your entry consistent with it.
52; %
